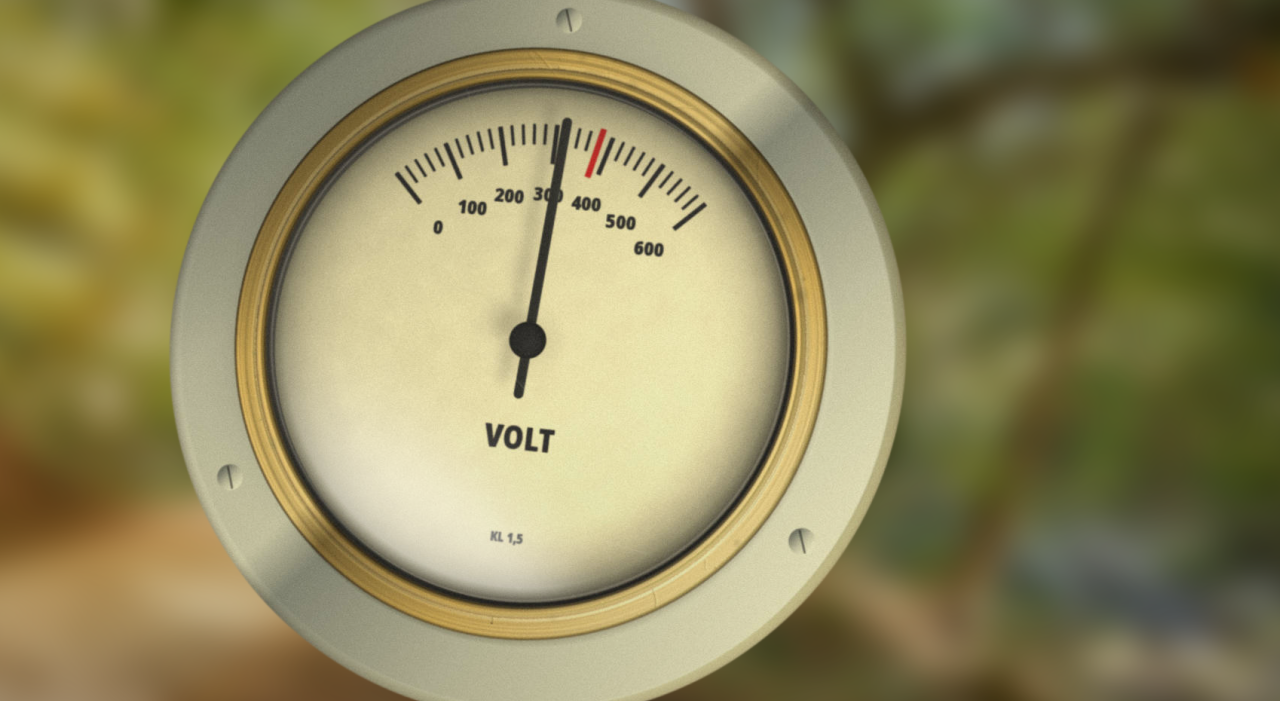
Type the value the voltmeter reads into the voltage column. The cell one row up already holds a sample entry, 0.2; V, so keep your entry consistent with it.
320; V
